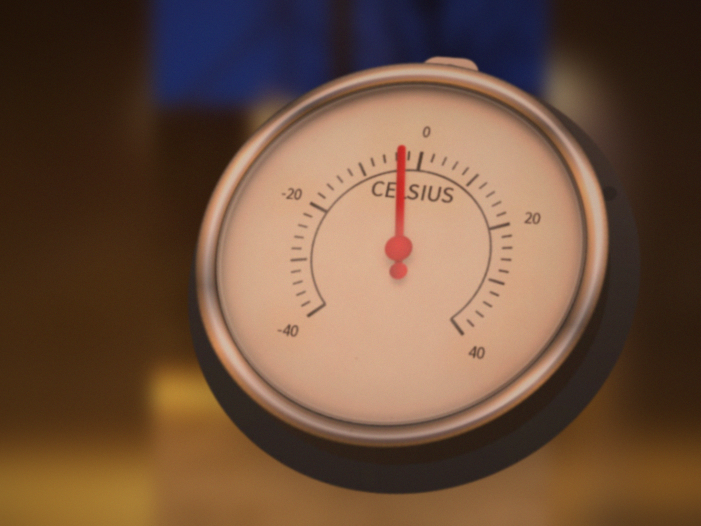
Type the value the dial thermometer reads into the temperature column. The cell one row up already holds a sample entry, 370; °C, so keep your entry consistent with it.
-3; °C
